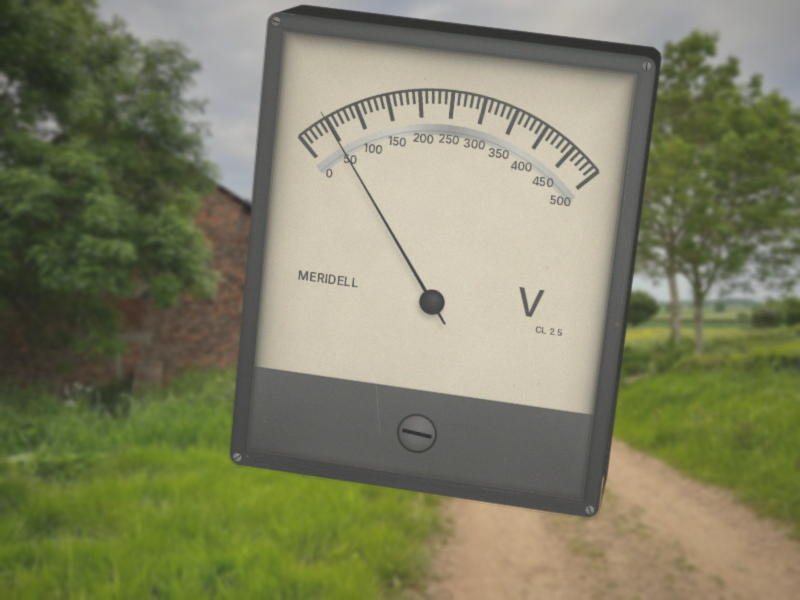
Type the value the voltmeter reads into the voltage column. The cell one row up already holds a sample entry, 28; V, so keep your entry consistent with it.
50; V
